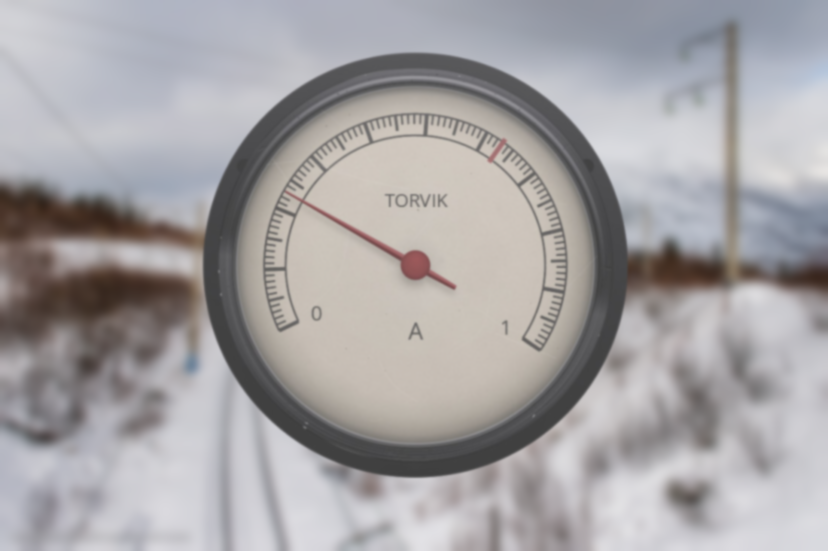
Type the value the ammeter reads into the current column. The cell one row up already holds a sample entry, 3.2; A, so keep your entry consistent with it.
0.23; A
